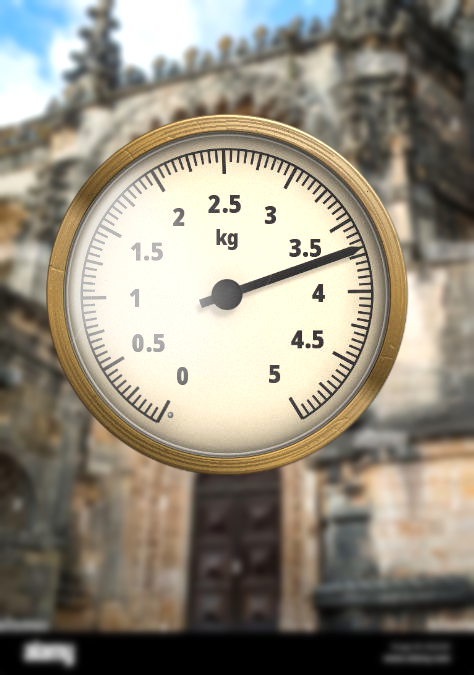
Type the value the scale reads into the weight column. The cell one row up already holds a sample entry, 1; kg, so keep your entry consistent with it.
3.7; kg
